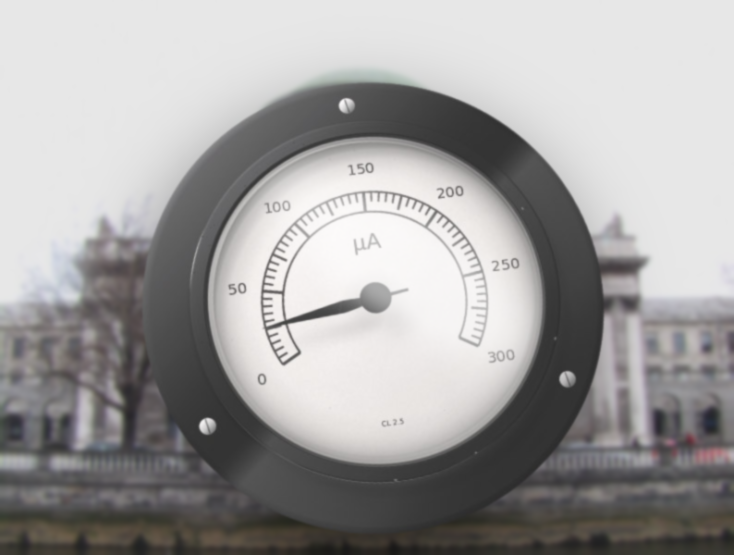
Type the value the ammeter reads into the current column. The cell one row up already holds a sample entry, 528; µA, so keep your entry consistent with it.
25; µA
